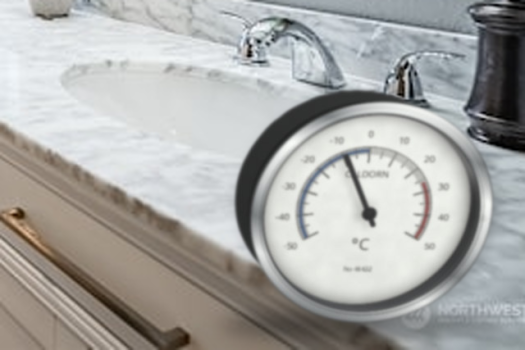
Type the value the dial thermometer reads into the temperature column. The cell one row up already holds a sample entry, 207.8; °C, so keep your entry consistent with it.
-10; °C
